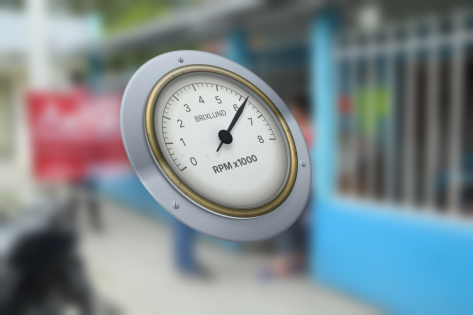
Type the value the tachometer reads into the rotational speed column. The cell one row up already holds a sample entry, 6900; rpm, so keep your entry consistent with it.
6200; rpm
